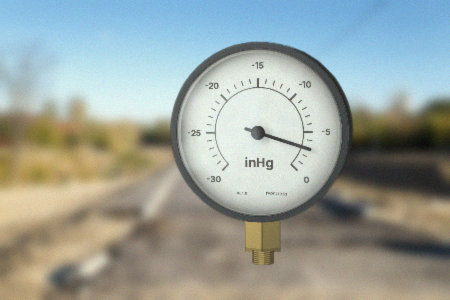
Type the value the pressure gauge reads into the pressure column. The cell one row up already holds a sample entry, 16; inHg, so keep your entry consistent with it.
-3; inHg
